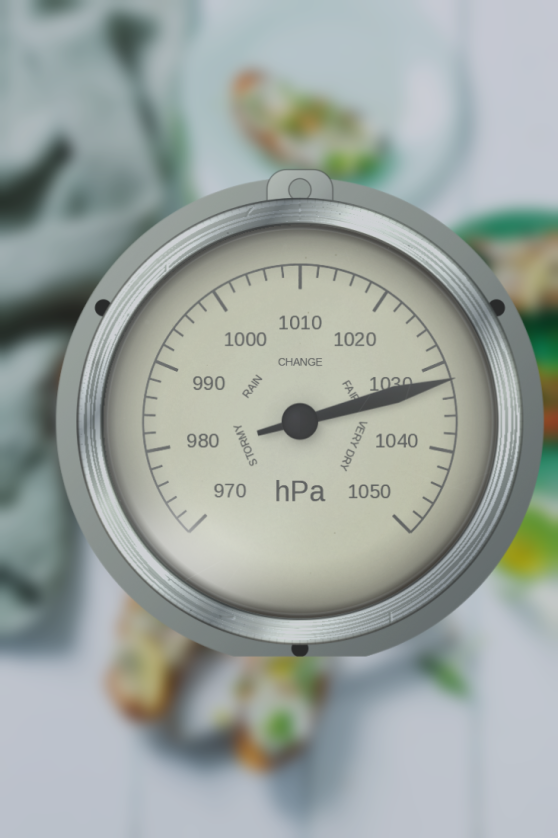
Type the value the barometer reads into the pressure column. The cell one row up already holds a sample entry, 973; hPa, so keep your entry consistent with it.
1032; hPa
